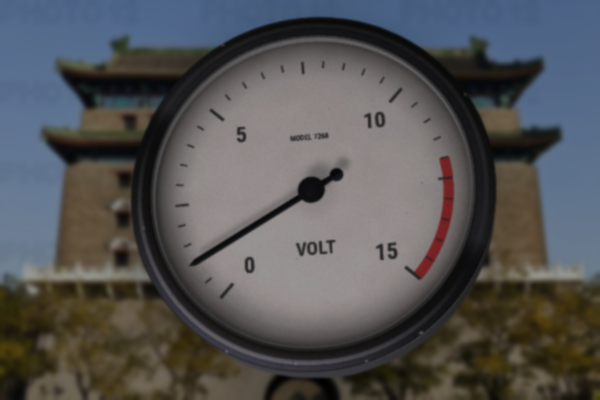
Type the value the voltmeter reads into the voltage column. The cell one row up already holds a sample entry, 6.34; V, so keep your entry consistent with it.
1; V
